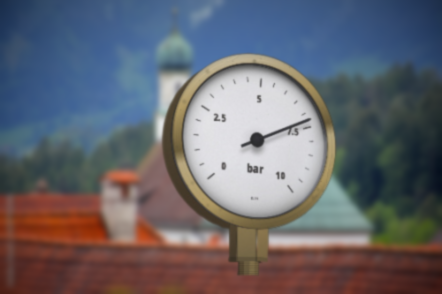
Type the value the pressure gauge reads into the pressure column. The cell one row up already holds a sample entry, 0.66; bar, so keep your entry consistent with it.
7.25; bar
